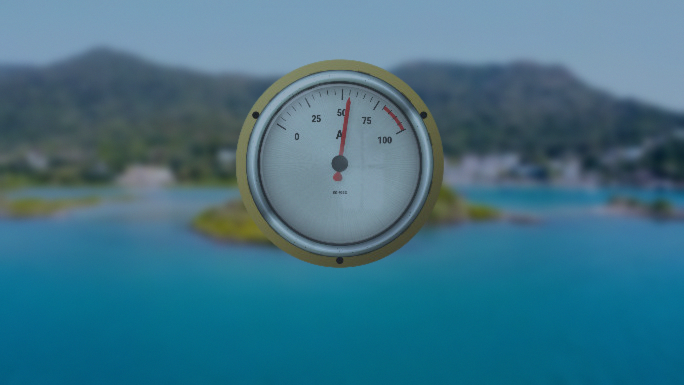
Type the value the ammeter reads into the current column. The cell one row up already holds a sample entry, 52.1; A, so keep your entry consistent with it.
55; A
